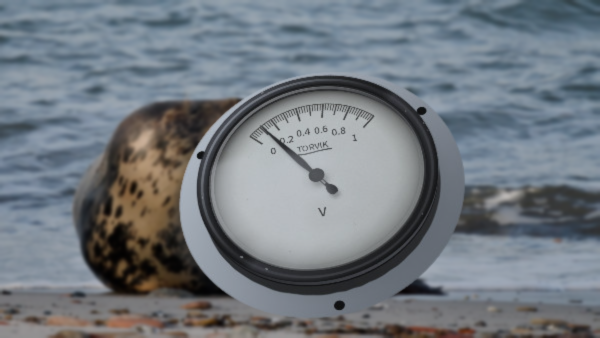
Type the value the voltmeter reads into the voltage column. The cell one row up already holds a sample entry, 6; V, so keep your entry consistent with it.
0.1; V
